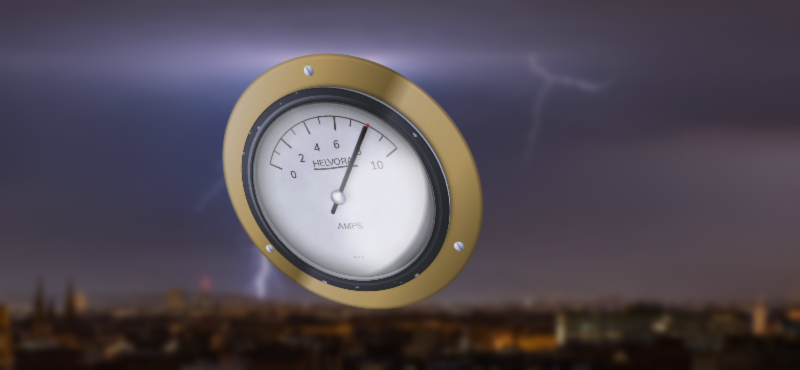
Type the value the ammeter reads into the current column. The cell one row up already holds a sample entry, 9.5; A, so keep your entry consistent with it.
8; A
